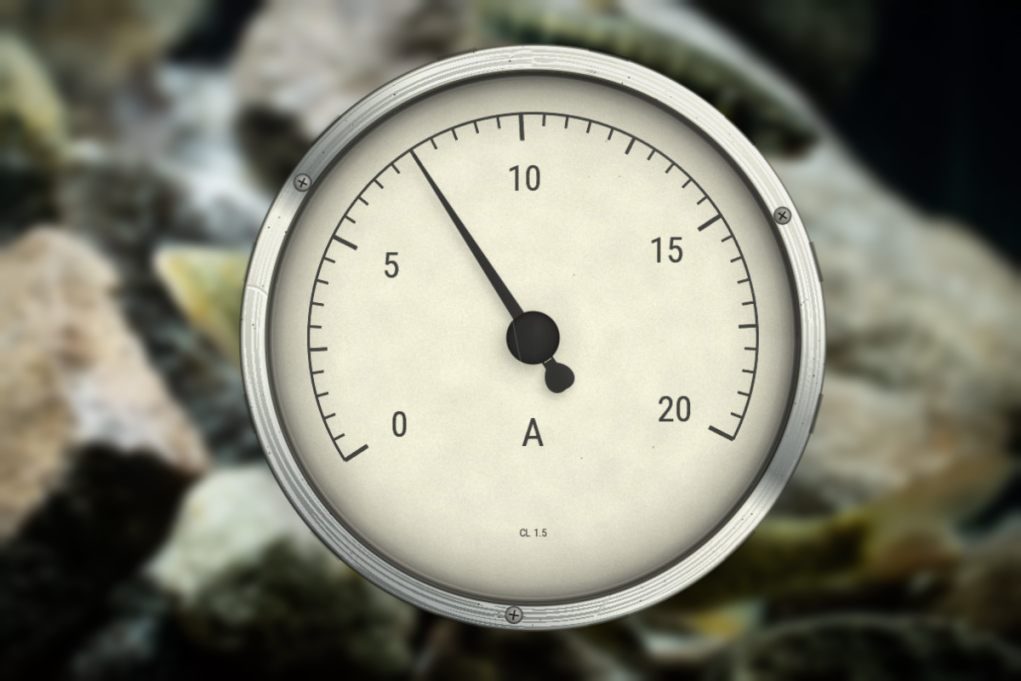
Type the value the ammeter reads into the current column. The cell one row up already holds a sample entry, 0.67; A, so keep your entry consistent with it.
7.5; A
